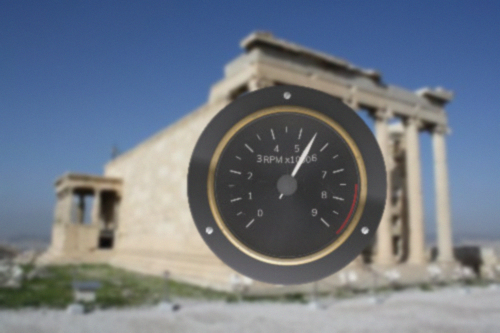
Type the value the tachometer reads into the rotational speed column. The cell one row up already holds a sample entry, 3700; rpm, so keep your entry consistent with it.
5500; rpm
